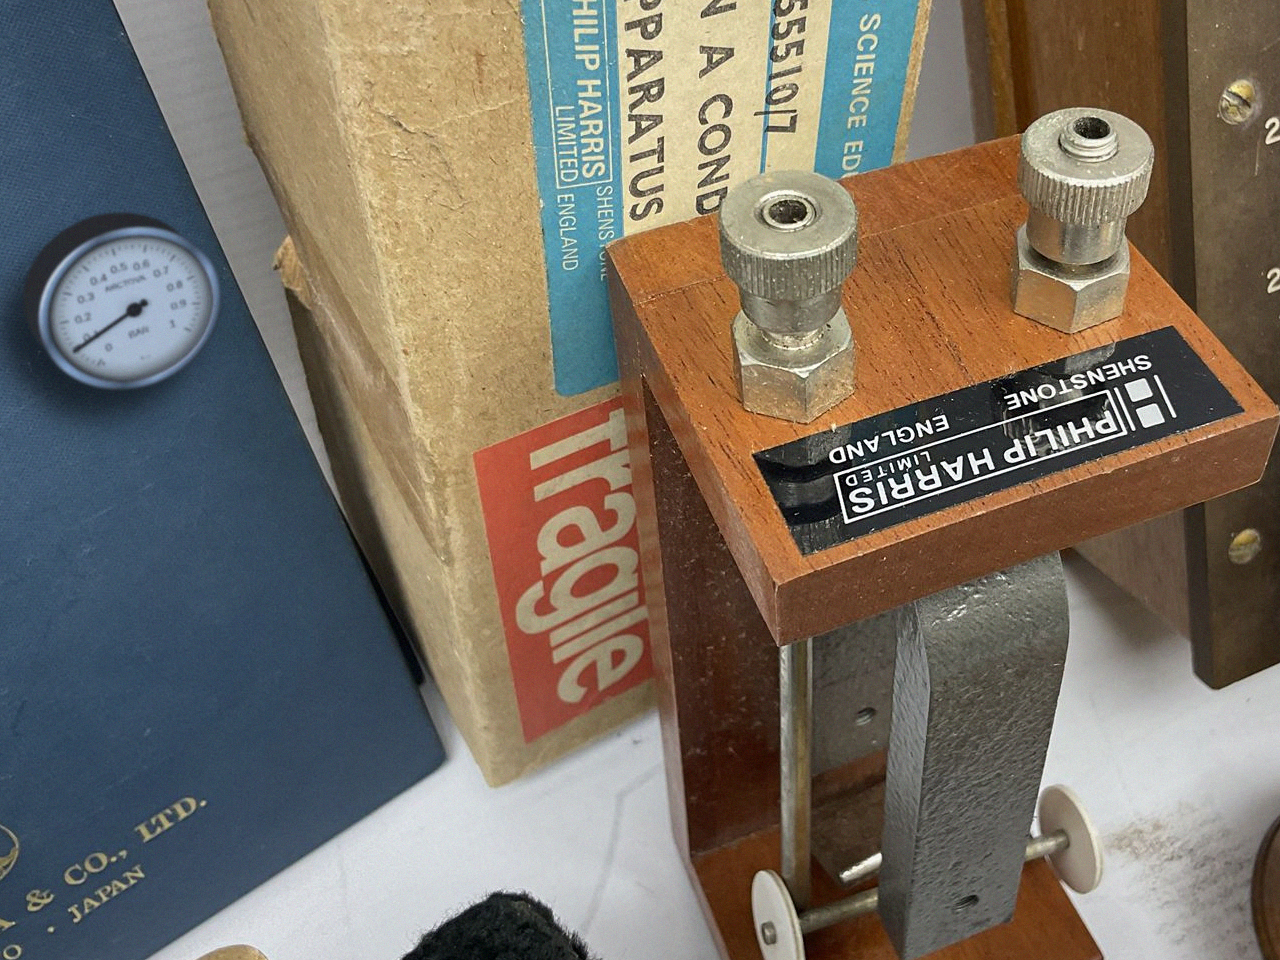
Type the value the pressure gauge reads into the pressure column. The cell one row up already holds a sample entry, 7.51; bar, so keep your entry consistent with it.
0.1; bar
